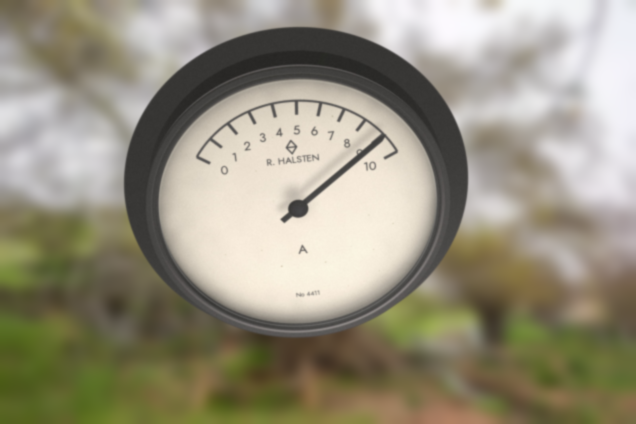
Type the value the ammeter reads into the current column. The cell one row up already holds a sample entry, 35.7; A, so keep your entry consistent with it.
9; A
